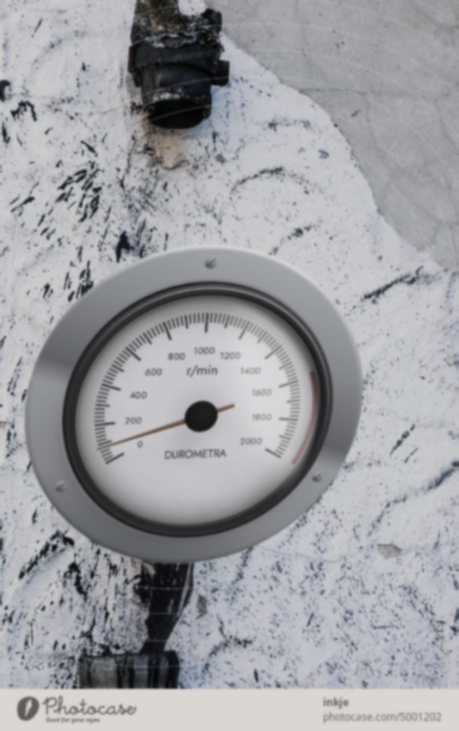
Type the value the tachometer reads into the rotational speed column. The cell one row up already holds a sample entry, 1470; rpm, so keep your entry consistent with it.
100; rpm
